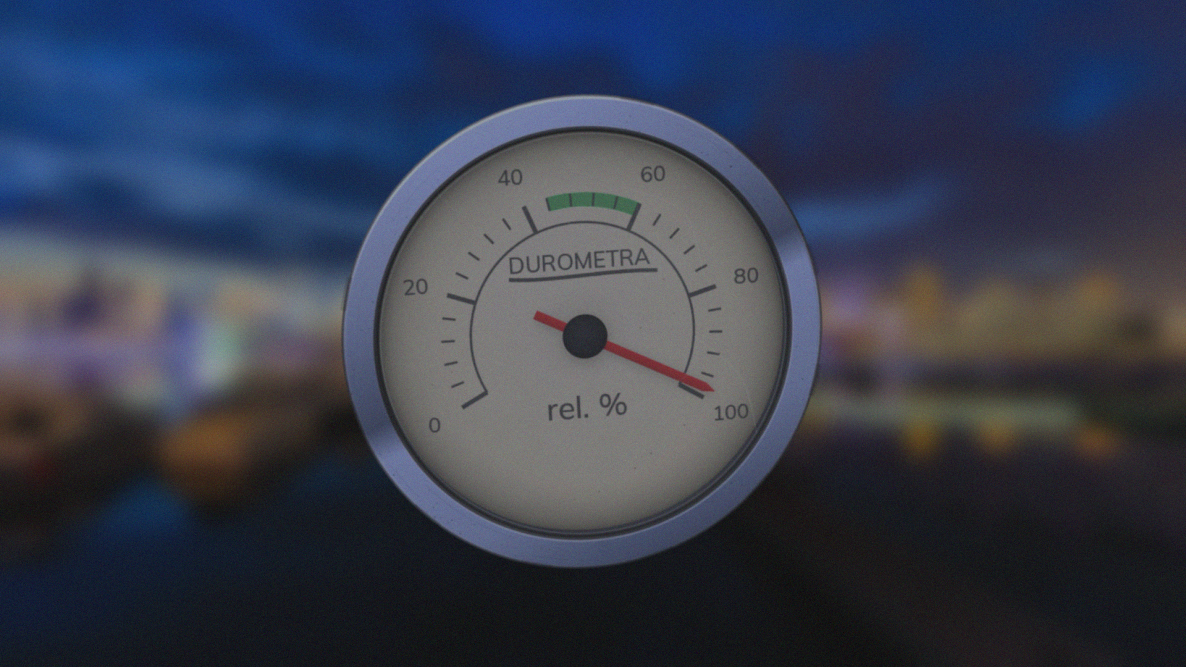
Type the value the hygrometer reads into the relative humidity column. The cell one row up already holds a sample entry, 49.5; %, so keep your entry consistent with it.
98; %
